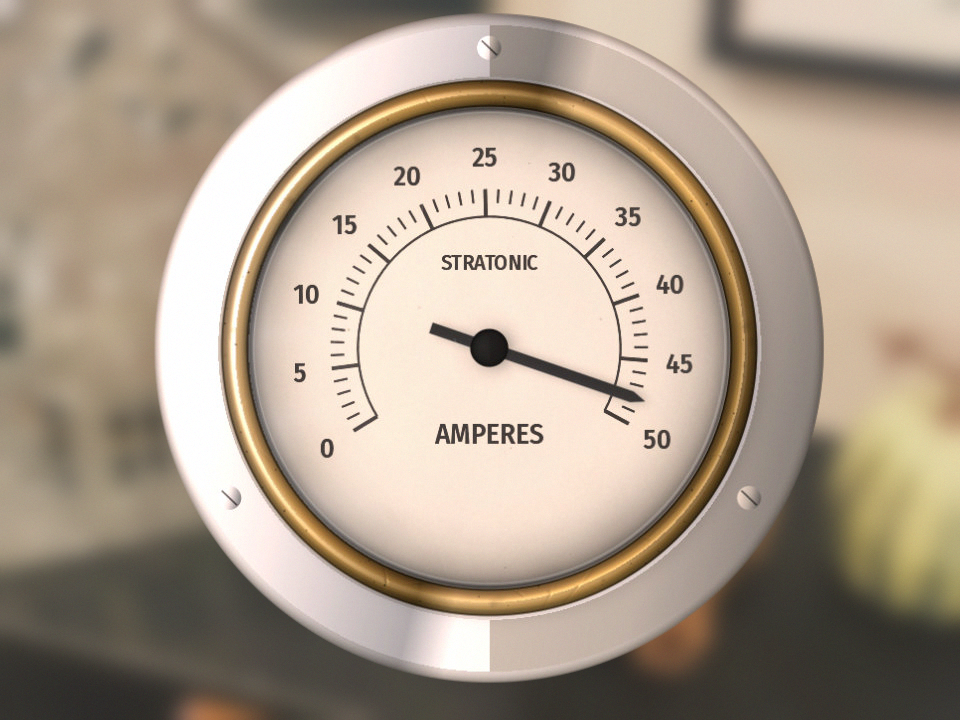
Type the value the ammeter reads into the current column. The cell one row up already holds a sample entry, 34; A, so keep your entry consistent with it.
48; A
